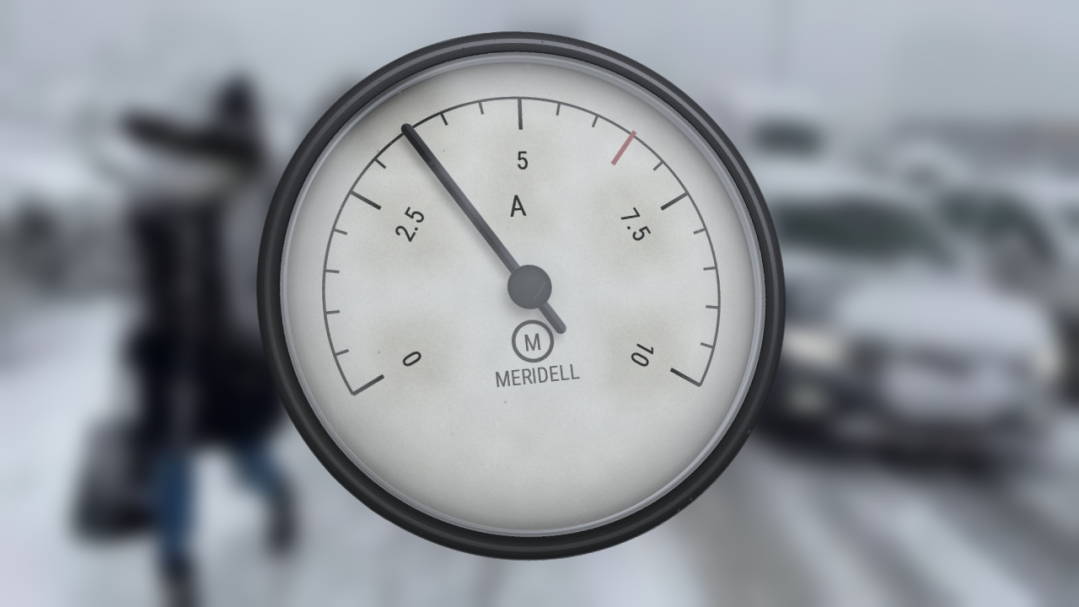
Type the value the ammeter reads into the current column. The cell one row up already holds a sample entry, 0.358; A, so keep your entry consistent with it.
3.5; A
